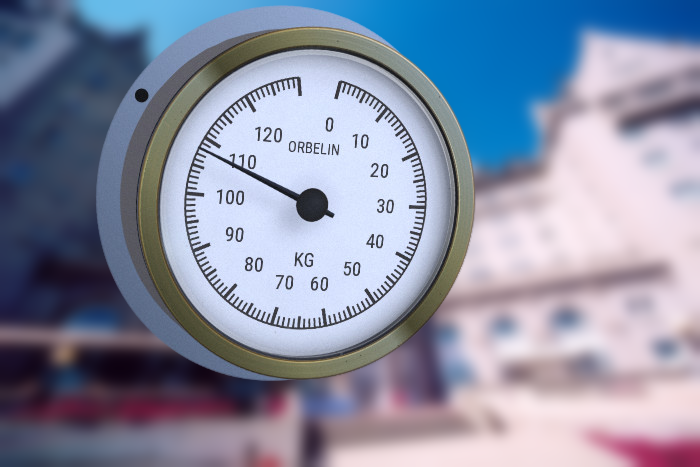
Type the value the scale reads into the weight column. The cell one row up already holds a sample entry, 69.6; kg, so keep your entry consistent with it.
108; kg
